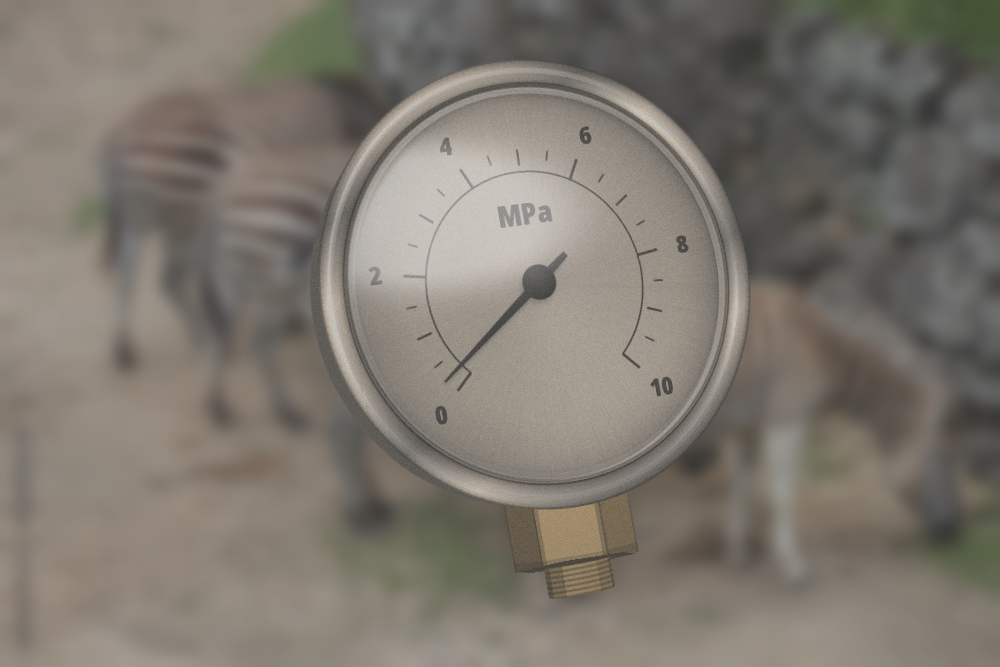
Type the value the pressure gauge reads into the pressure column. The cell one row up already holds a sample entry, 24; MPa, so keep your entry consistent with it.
0.25; MPa
